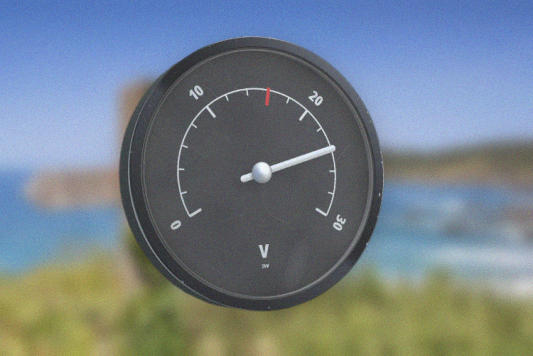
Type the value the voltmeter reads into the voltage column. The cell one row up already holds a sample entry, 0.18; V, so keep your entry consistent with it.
24; V
